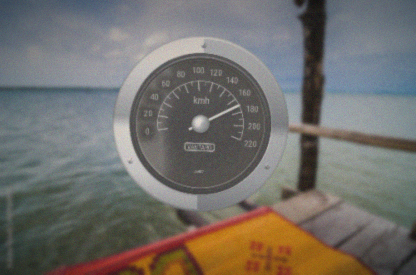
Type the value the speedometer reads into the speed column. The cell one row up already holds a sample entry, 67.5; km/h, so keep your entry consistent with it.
170; km/h
